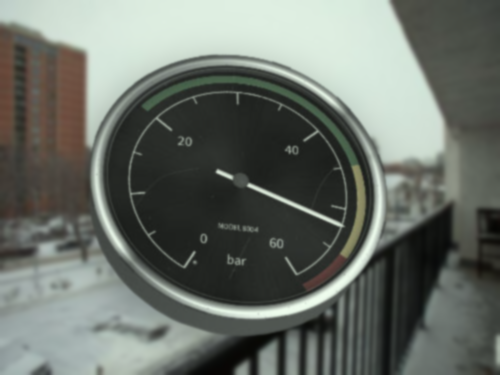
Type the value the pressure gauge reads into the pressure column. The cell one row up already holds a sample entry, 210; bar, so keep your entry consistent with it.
52.5; bar
